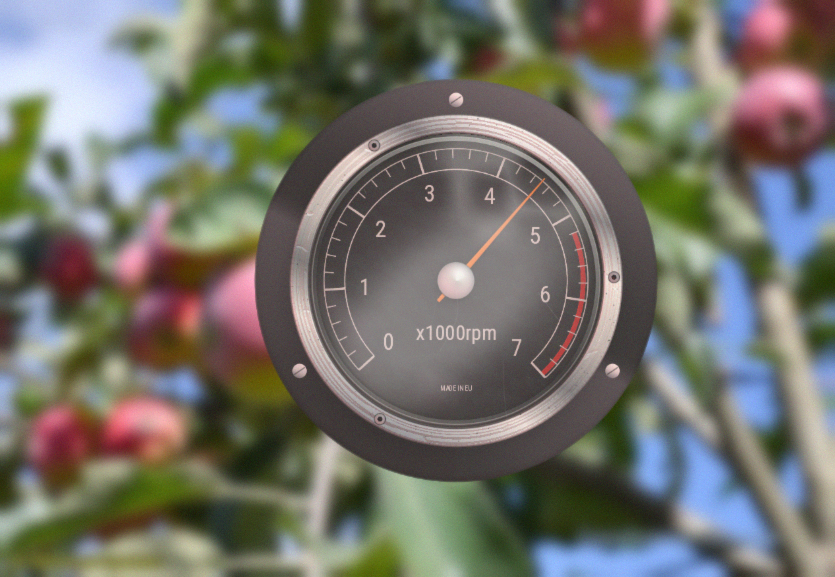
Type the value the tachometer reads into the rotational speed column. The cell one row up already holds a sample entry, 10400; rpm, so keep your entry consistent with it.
4500; rpm
